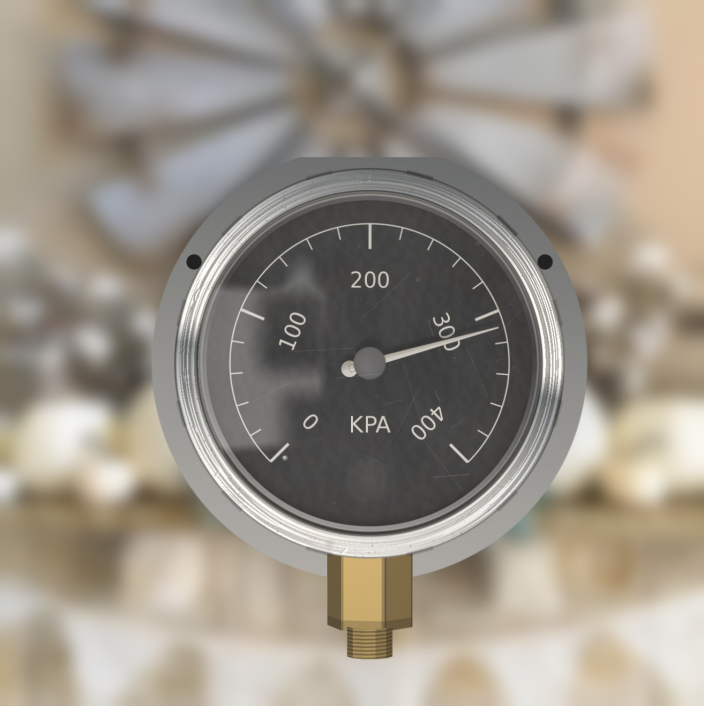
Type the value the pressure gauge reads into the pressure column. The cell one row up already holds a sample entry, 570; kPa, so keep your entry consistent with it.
310; kPa
